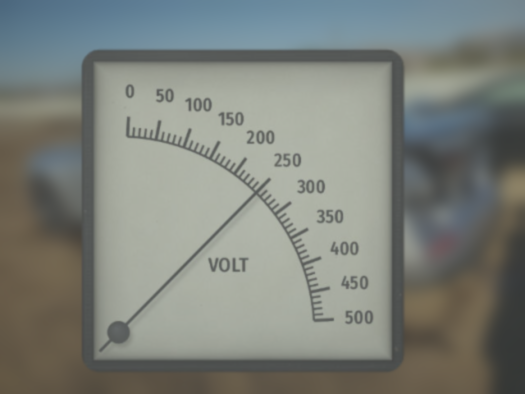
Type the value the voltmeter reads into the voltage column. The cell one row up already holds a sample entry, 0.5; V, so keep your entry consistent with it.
250; V
